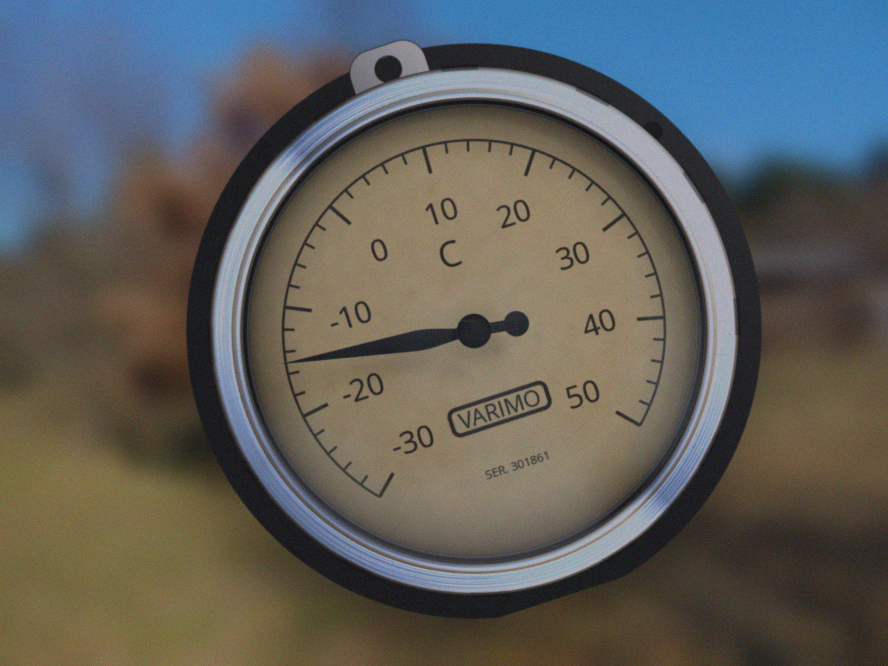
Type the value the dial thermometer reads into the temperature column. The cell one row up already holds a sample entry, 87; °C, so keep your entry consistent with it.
-15; °C
